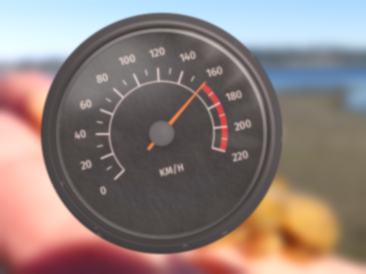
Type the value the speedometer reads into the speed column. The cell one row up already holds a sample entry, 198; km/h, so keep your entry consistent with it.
160; km/h
